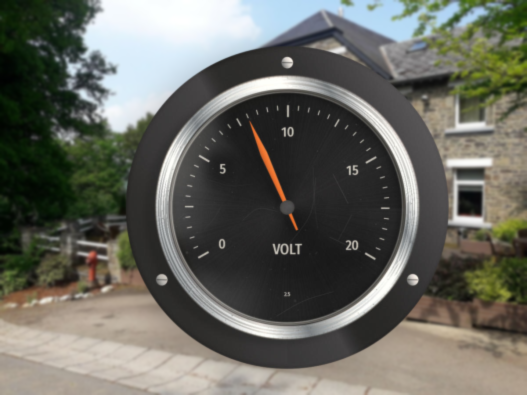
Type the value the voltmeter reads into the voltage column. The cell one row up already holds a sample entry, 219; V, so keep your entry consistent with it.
8; V
